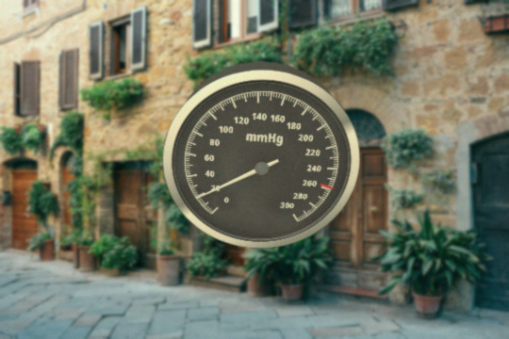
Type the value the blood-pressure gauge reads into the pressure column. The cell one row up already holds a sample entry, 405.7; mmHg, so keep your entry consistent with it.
20; mmHg
